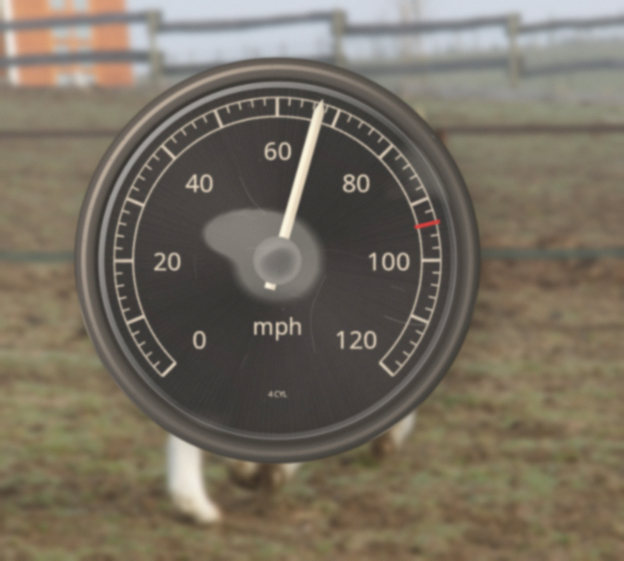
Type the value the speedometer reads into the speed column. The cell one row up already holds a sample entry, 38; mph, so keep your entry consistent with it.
67; mph
